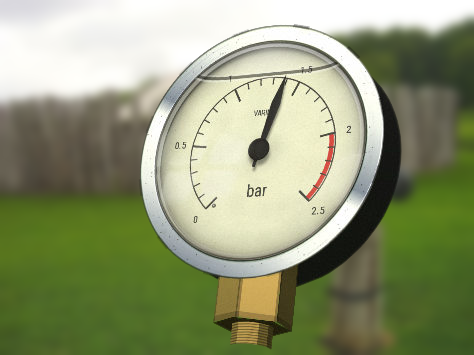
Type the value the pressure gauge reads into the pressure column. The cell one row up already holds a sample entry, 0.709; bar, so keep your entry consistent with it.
1.4; bar
